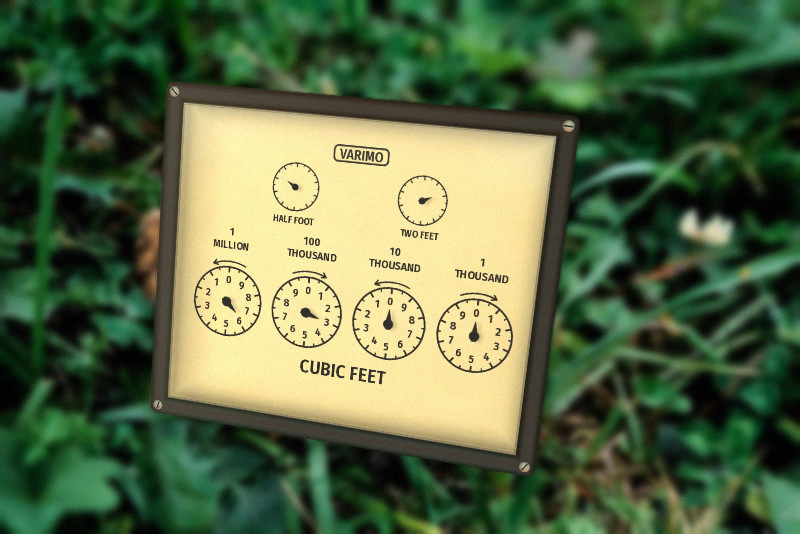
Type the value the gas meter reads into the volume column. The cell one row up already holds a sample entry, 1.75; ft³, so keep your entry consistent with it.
630000; ft³
